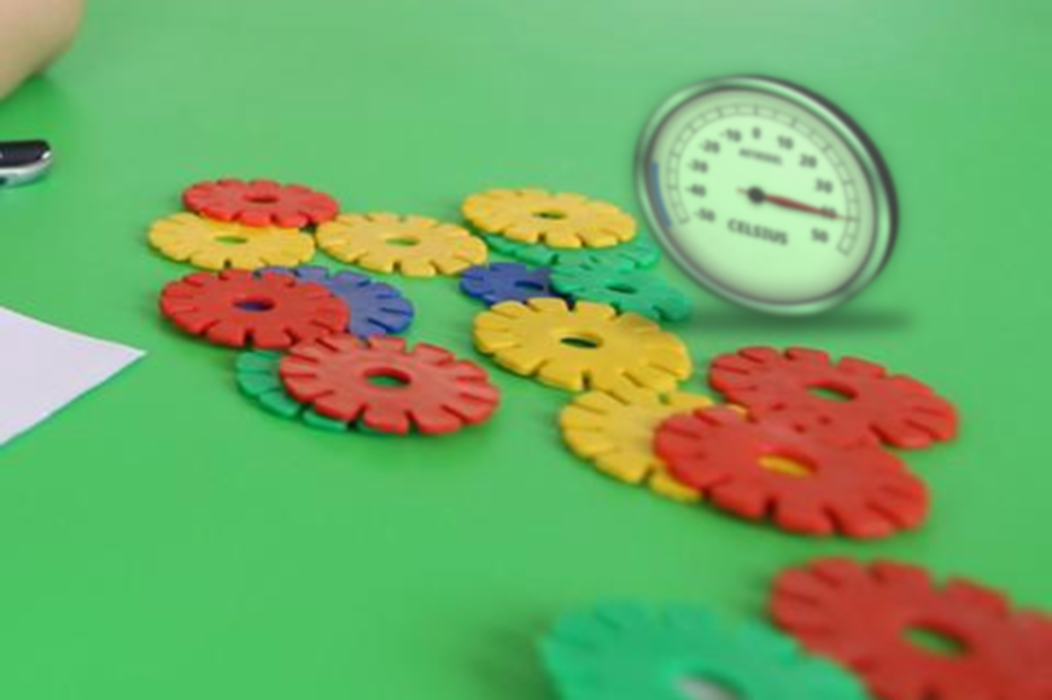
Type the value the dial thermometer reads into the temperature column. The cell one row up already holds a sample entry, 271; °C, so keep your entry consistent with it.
40; °C
